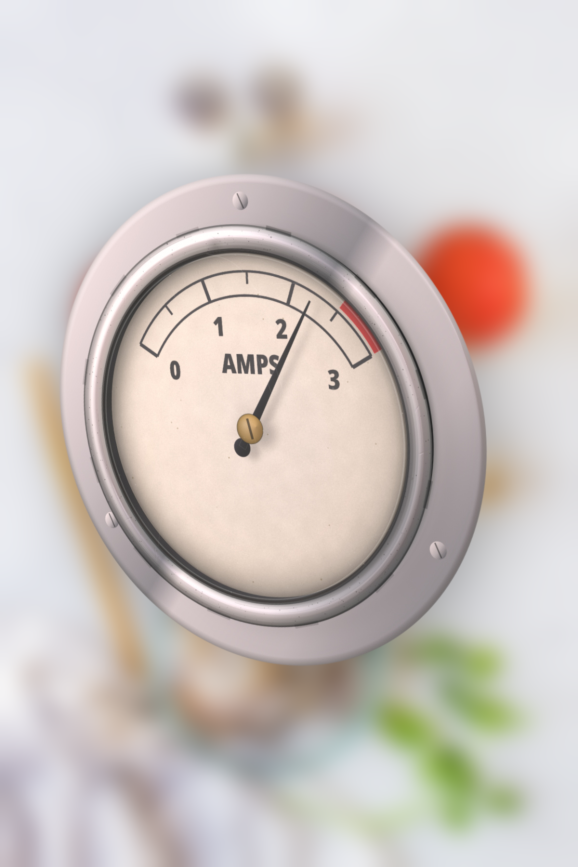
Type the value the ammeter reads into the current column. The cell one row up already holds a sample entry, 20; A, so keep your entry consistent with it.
2.25; A
